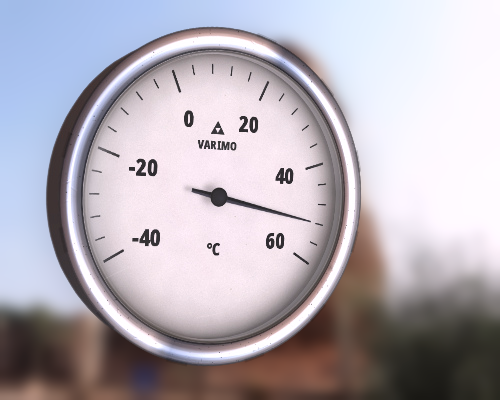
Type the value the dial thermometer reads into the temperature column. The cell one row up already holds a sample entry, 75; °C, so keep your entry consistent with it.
52; °C
